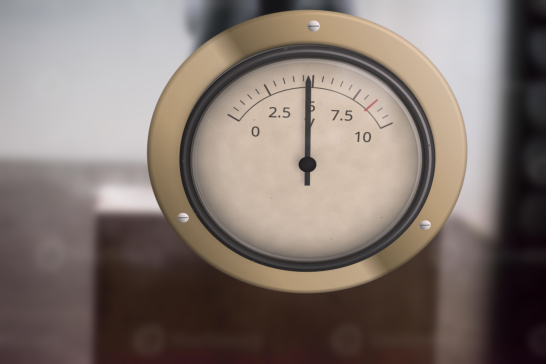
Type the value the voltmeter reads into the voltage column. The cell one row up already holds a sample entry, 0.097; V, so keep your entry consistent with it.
4.75; V
